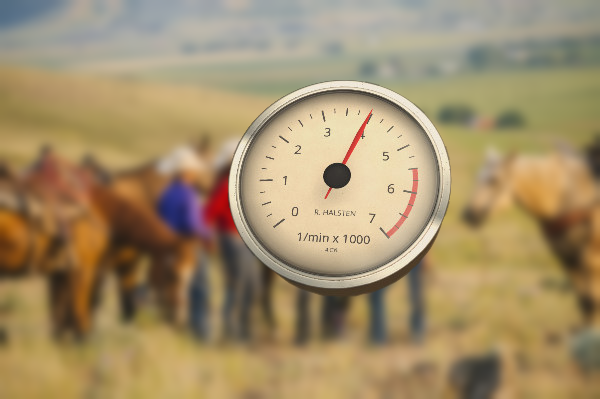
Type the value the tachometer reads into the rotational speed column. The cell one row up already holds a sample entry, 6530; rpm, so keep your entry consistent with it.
4000; rpm
